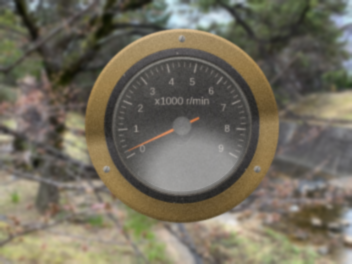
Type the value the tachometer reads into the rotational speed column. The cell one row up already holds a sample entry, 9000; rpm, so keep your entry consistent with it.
200; rpm
